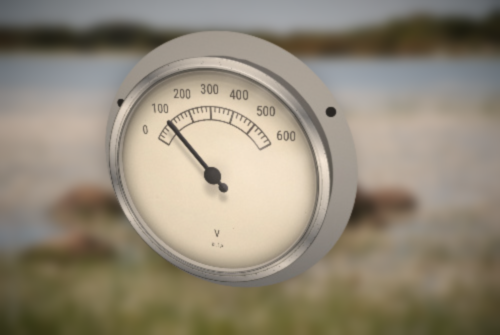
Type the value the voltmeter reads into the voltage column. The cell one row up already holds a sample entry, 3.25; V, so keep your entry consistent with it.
100; V
